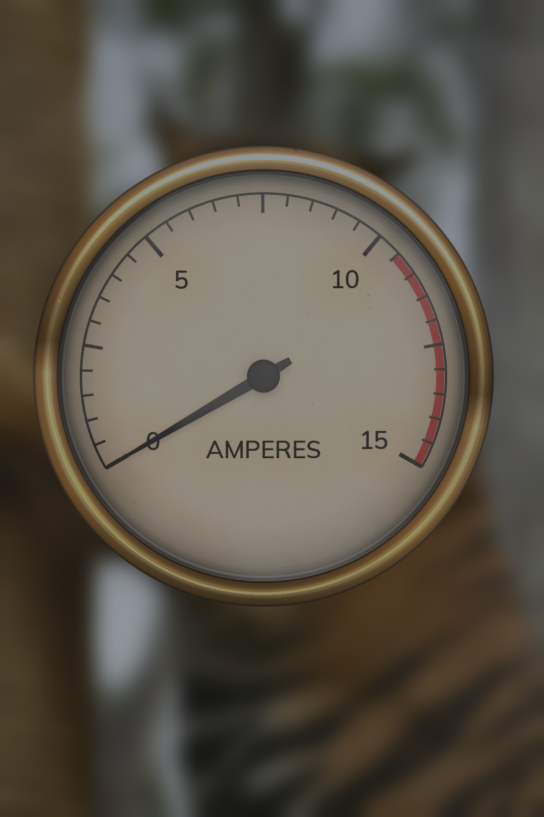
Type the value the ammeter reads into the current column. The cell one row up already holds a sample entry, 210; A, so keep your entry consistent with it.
0; A
